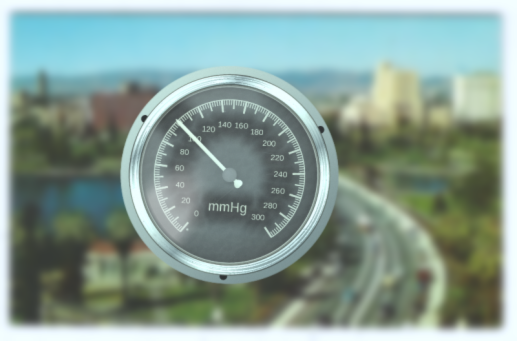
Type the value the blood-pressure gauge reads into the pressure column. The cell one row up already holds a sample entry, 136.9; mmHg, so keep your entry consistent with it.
100; mmHg
